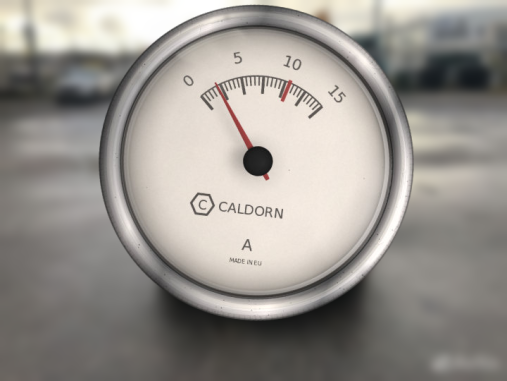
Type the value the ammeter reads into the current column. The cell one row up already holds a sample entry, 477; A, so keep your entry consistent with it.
2; A
